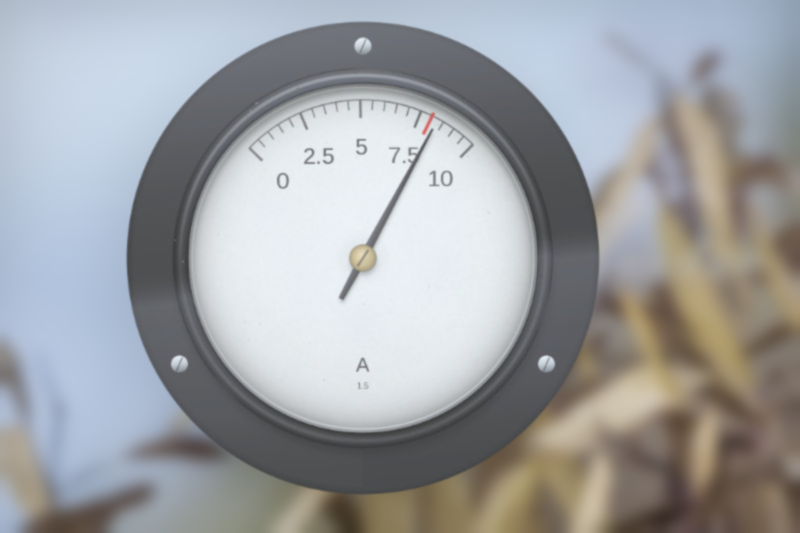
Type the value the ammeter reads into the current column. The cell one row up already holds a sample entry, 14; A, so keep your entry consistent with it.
8.25; A
